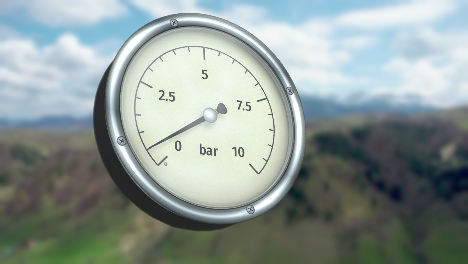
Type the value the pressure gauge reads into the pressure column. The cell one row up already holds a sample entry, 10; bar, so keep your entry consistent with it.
0.5; bar
